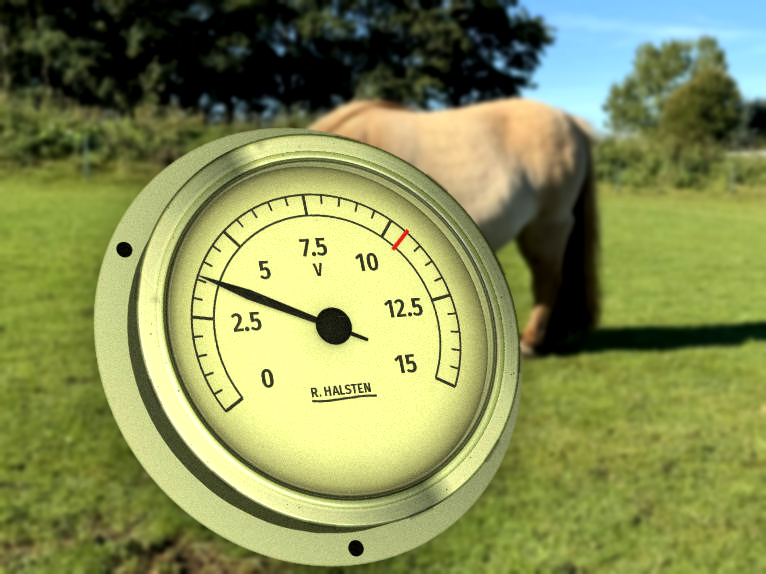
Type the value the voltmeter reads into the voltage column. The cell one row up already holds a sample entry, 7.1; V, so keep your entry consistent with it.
3.5; V
